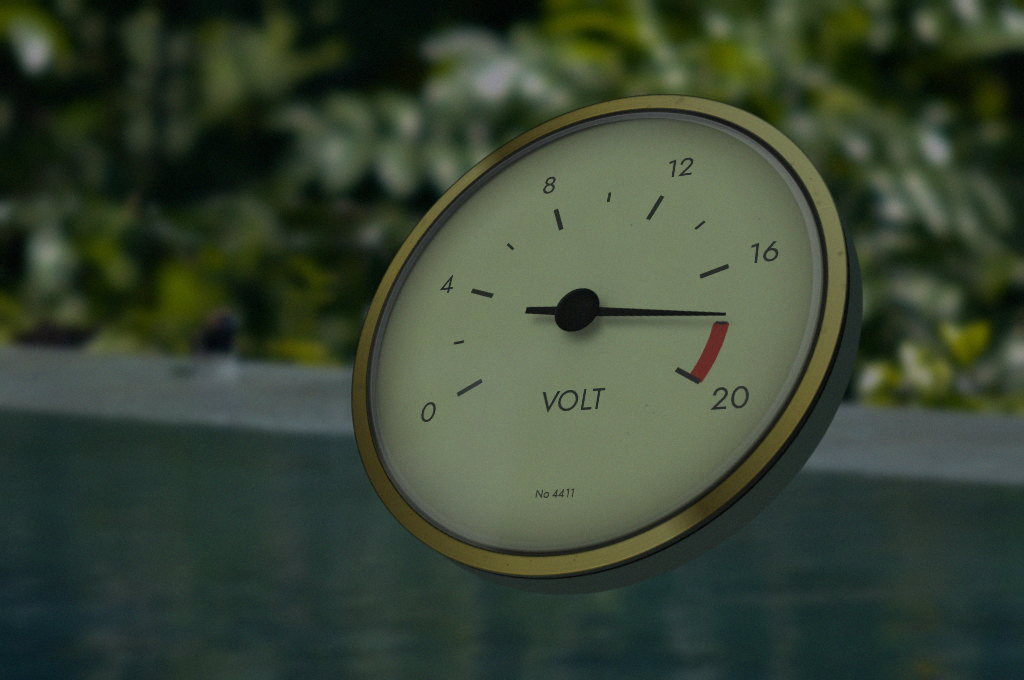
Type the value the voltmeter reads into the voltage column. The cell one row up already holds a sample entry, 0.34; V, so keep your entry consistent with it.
18; V
